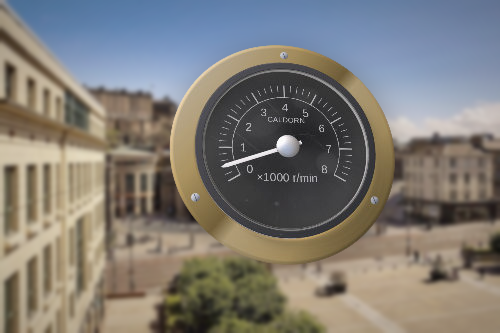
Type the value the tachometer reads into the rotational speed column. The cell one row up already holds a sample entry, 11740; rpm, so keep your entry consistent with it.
400; rpm
